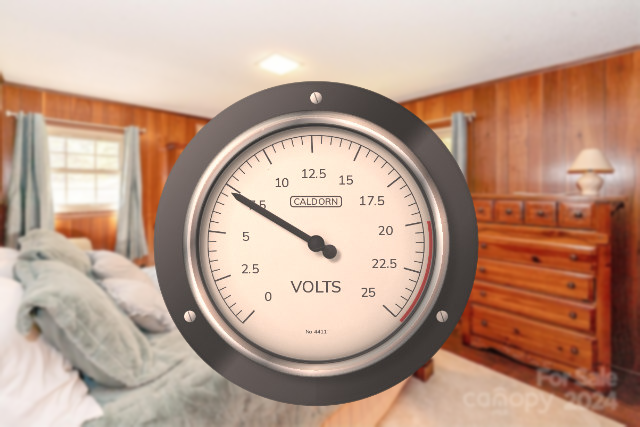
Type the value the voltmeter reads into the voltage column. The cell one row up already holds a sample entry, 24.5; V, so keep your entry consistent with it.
7.25; V
